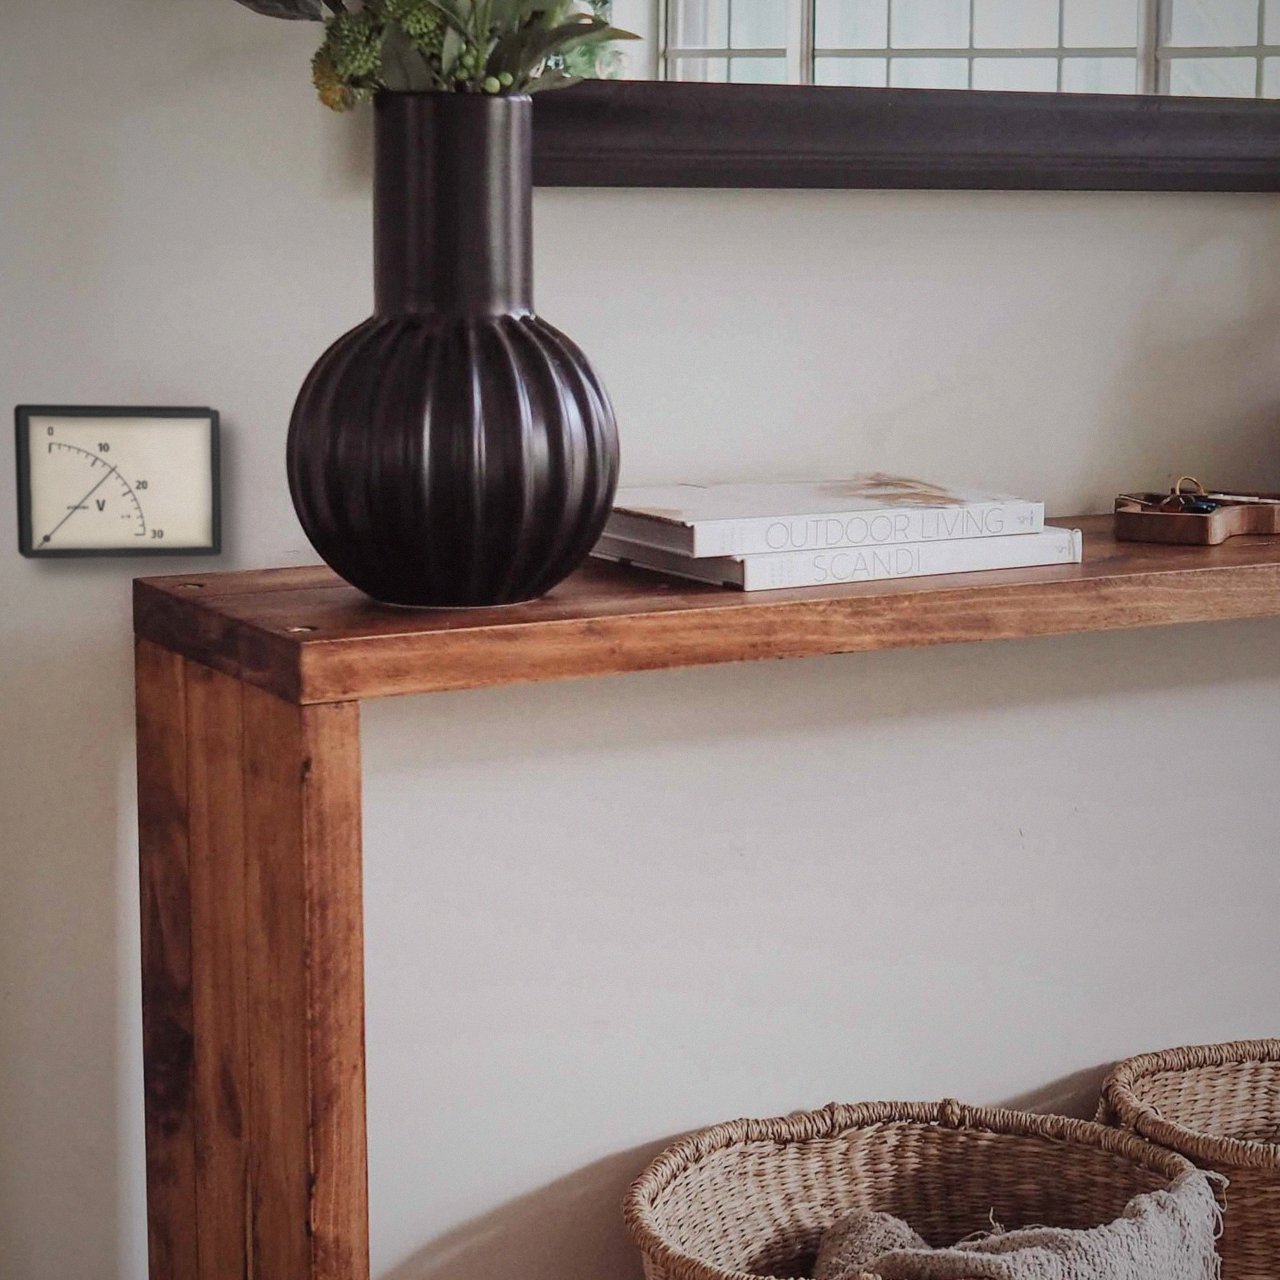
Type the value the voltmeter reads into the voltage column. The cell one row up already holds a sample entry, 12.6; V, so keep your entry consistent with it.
14; V
